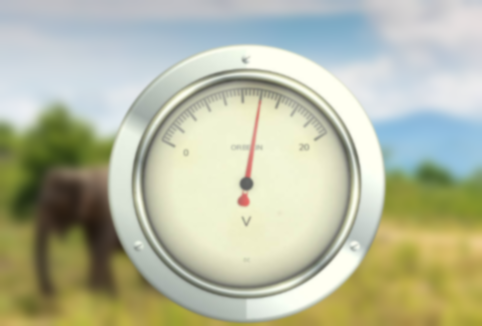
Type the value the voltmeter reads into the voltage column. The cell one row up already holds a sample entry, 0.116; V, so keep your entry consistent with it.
12; V
